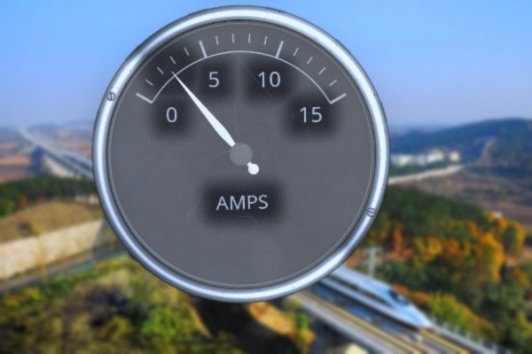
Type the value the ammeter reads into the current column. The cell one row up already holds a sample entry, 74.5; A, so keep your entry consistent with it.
2.5; A
